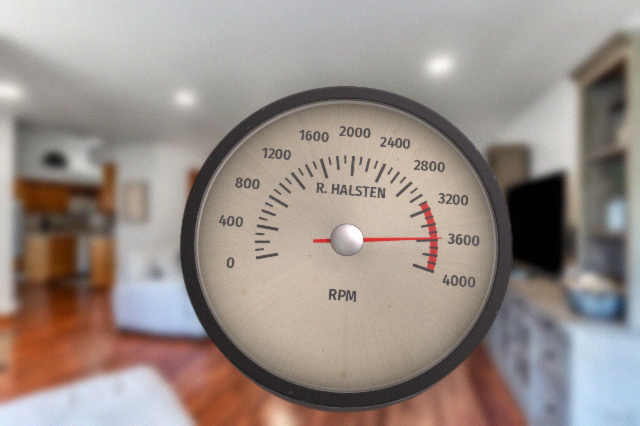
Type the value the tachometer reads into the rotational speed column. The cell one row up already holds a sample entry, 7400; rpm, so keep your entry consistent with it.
3600; rpm
